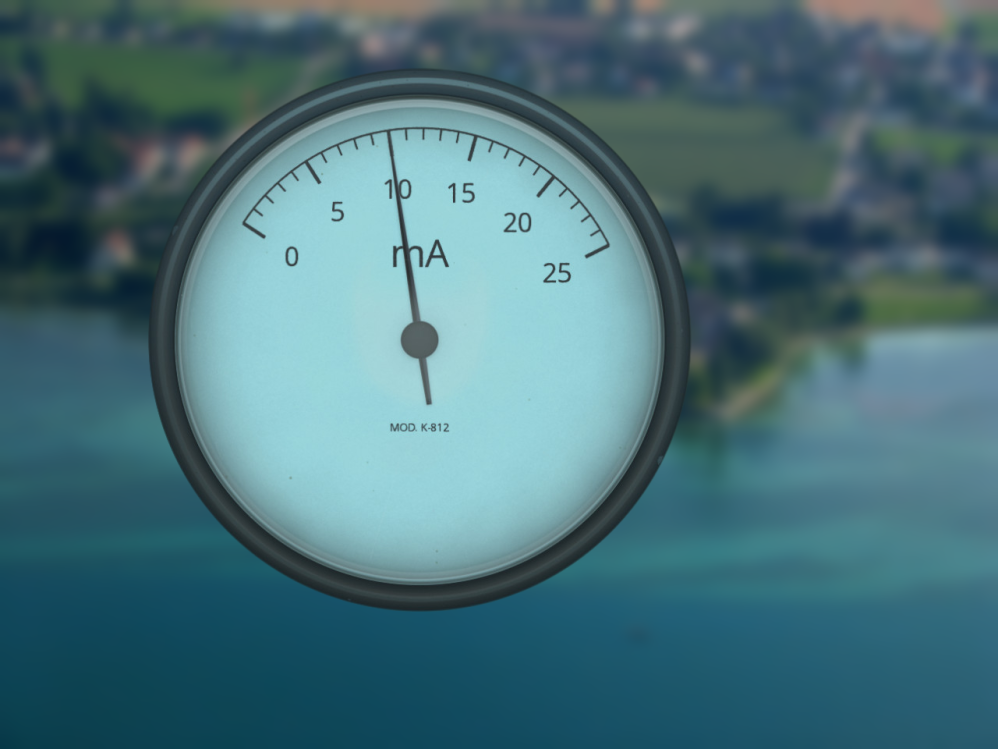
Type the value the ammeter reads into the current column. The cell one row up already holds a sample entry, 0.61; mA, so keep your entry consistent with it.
10; mA
